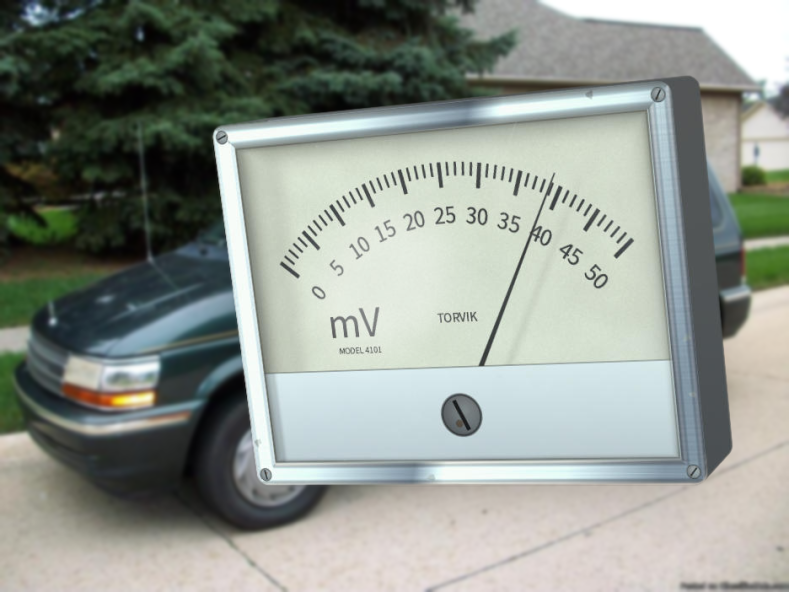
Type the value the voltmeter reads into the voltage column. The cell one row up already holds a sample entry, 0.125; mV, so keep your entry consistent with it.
39; mV
